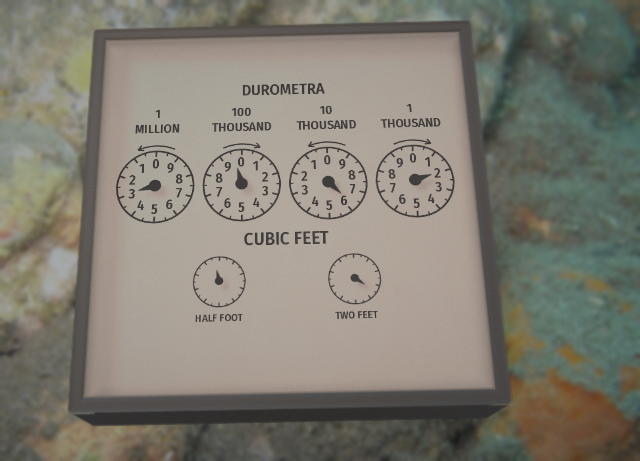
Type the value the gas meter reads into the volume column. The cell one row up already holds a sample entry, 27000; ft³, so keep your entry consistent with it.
296200; ft³
